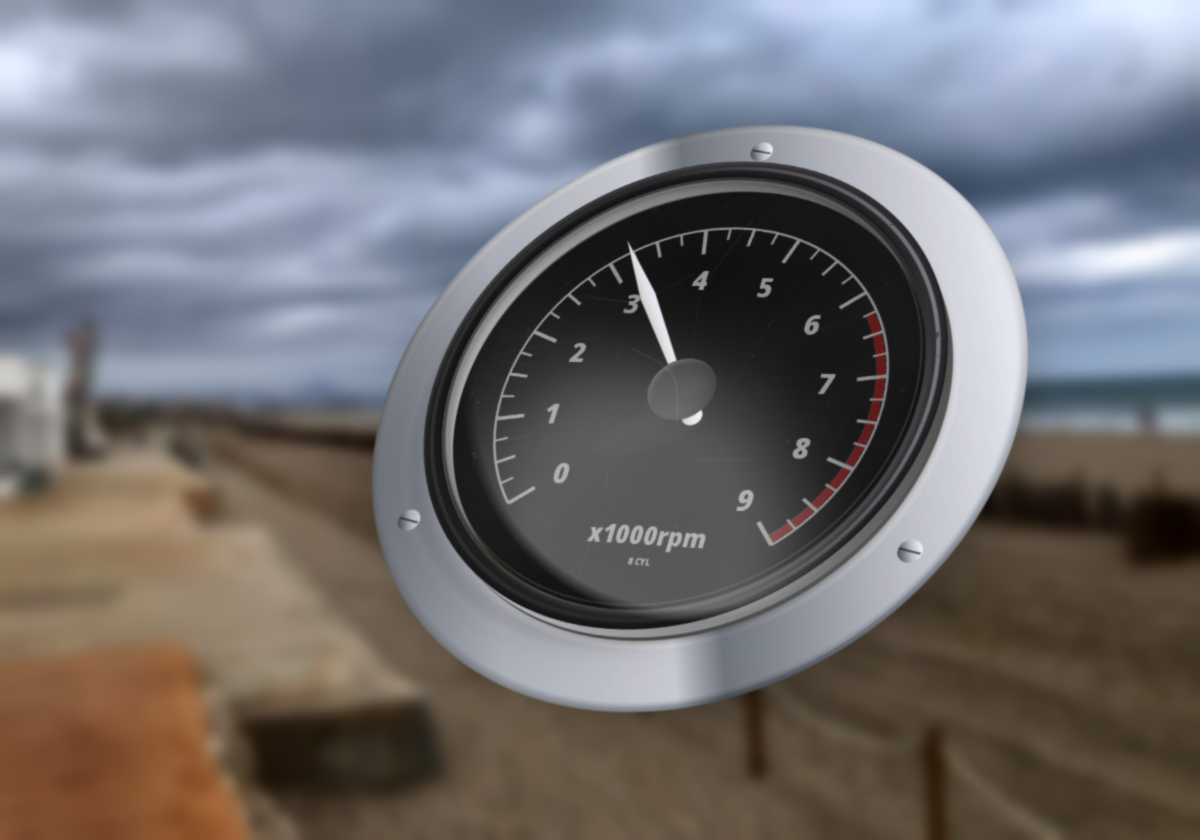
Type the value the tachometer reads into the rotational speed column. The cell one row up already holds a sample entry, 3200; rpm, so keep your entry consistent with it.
3250; rpm
